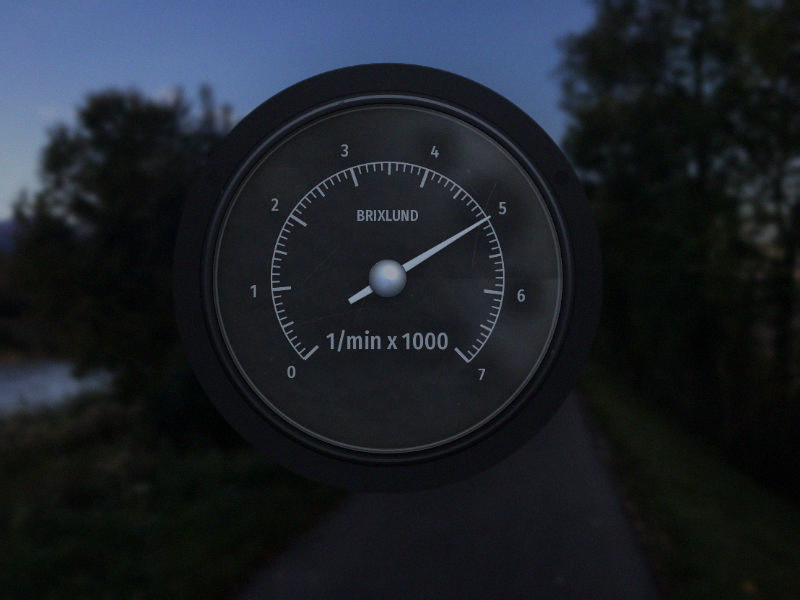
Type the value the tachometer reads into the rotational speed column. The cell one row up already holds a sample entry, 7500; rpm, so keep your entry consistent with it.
5000; rpm
